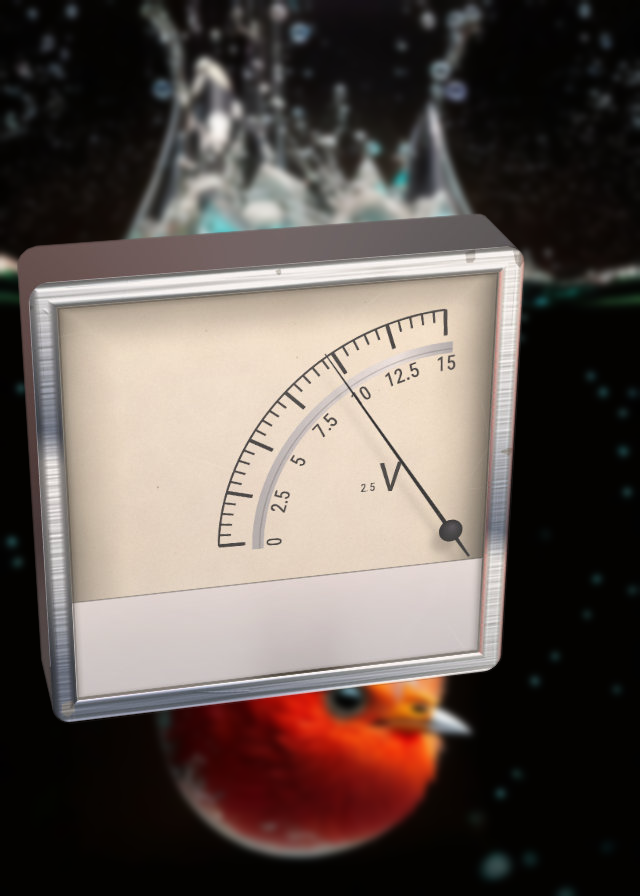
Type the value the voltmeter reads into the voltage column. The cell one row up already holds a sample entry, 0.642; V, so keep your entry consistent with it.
9.75; V
